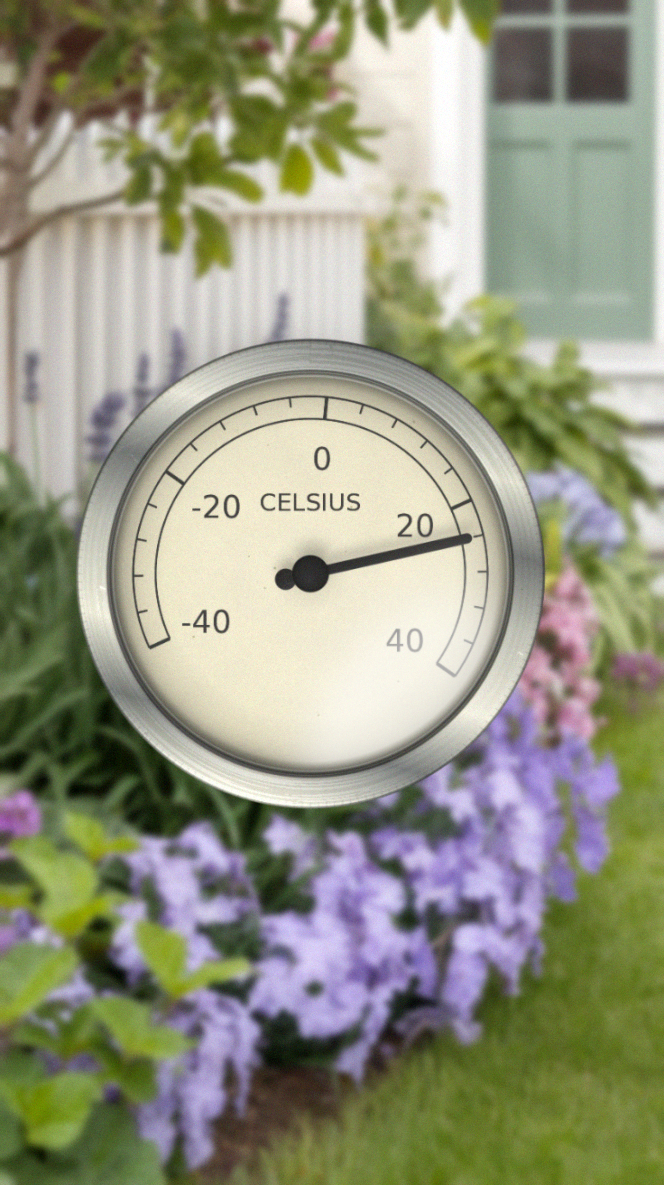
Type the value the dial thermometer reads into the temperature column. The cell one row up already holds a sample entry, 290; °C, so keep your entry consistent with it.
24; °C
